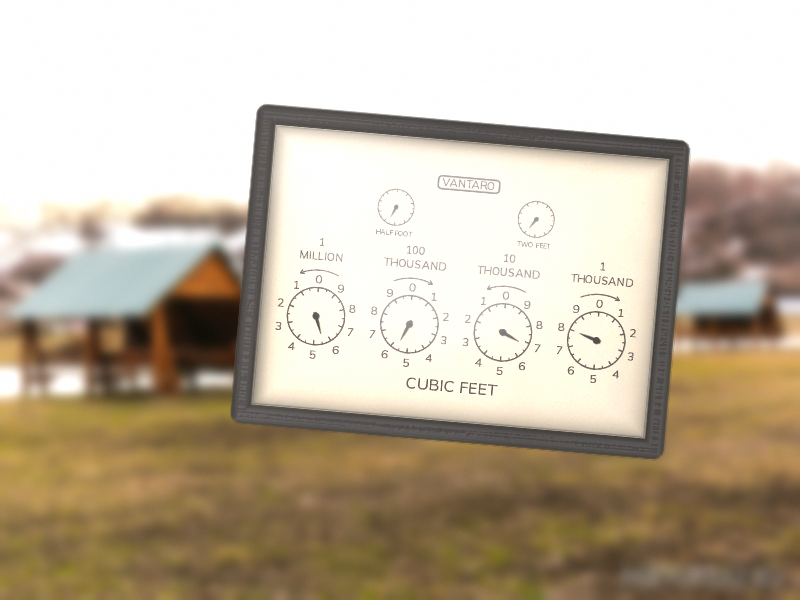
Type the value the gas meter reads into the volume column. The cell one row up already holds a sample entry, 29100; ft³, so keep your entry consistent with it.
556800; ft³
